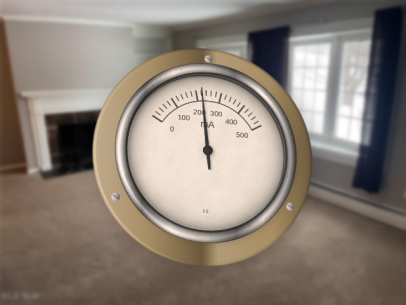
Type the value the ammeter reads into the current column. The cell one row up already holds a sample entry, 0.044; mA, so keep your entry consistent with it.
220; mA
